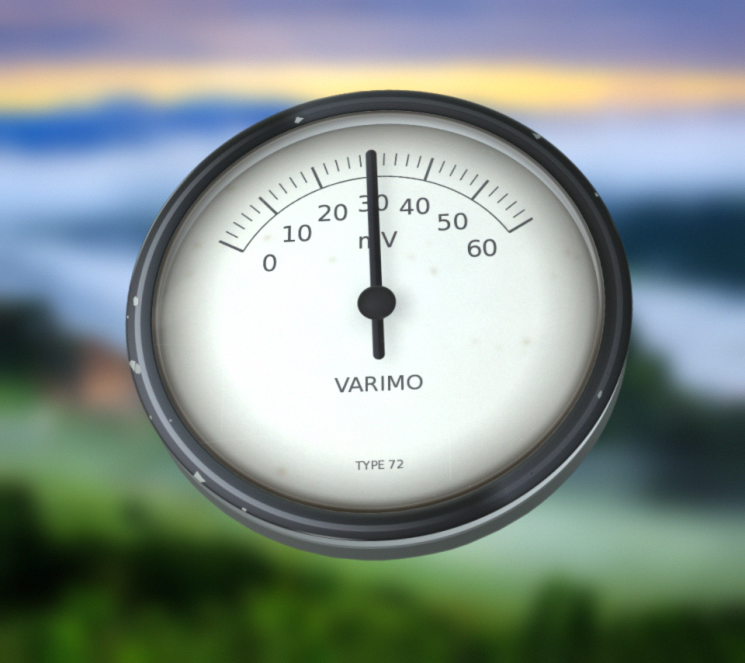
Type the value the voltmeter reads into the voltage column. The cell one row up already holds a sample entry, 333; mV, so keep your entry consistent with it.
30; mV
